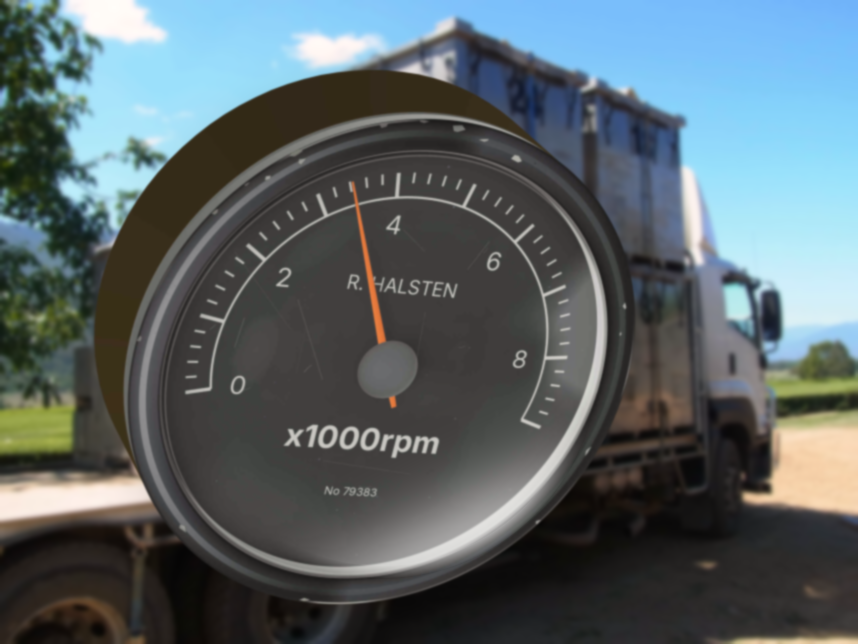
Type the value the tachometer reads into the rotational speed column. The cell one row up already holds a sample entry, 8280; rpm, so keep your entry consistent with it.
3400; rpm
